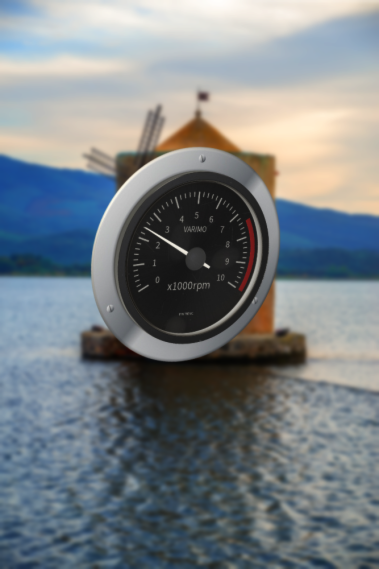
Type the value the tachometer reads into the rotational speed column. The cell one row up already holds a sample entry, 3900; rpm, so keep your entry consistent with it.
2400; rpm
